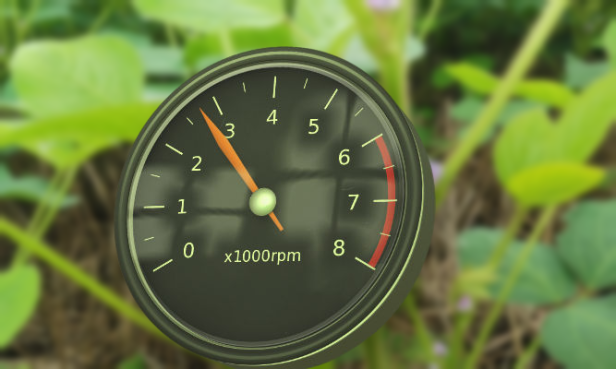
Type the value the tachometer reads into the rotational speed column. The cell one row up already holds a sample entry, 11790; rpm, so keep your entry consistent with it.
2750; rpm
